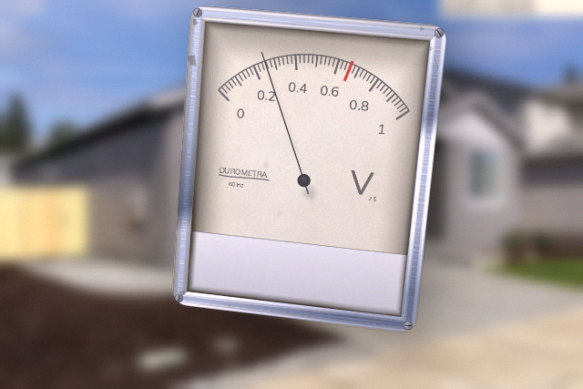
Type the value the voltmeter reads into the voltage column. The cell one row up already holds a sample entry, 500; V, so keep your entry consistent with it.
0.26; V
